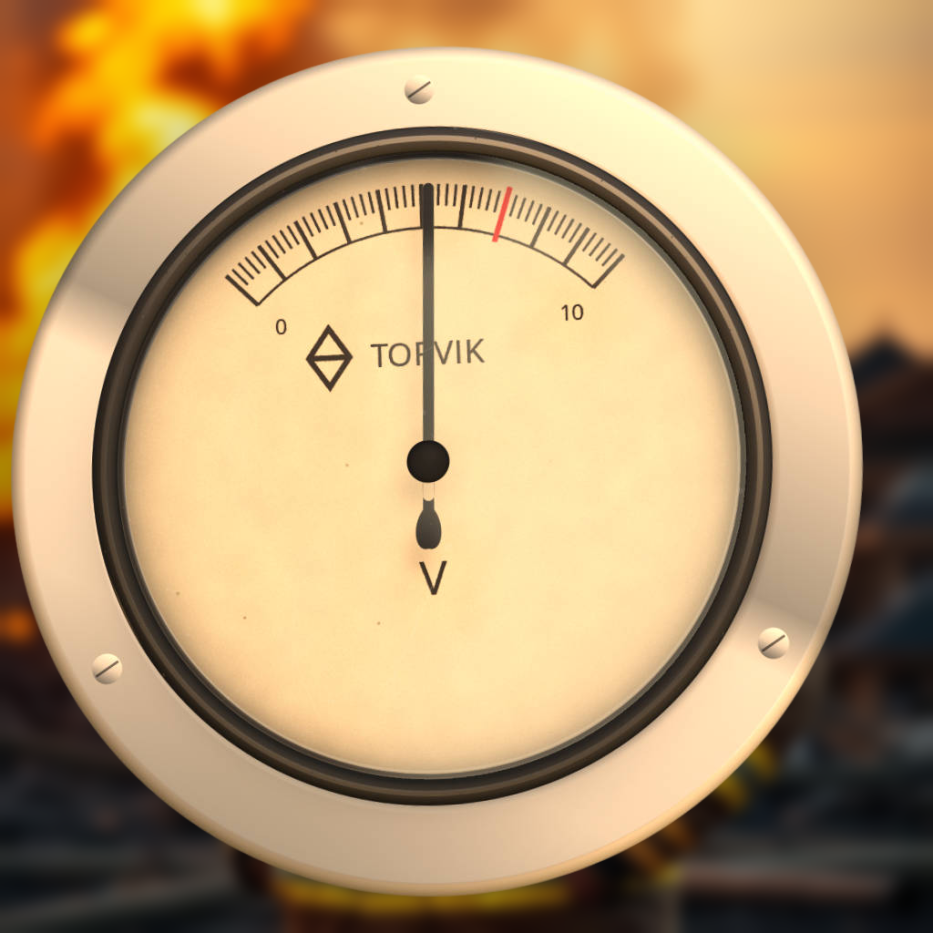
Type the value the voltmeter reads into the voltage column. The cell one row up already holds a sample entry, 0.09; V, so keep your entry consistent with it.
5.2; V
